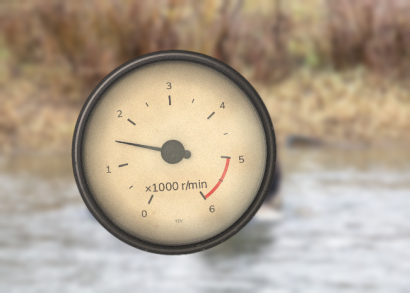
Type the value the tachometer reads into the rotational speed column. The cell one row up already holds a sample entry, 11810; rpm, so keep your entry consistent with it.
1500; rpm
